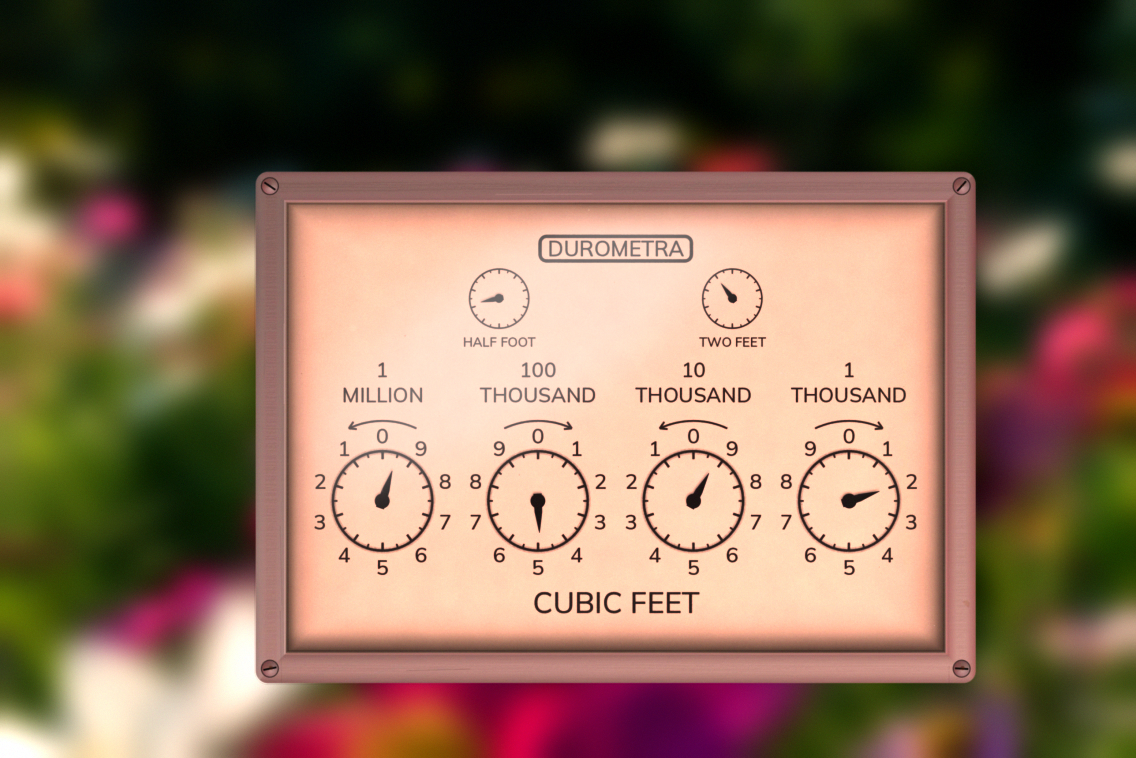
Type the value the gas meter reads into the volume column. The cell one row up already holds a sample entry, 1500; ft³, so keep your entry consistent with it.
949200; ft³
